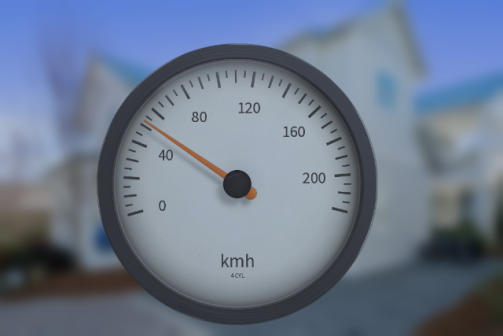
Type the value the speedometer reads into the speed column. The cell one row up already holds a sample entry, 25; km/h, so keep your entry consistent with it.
52.5; km/h
